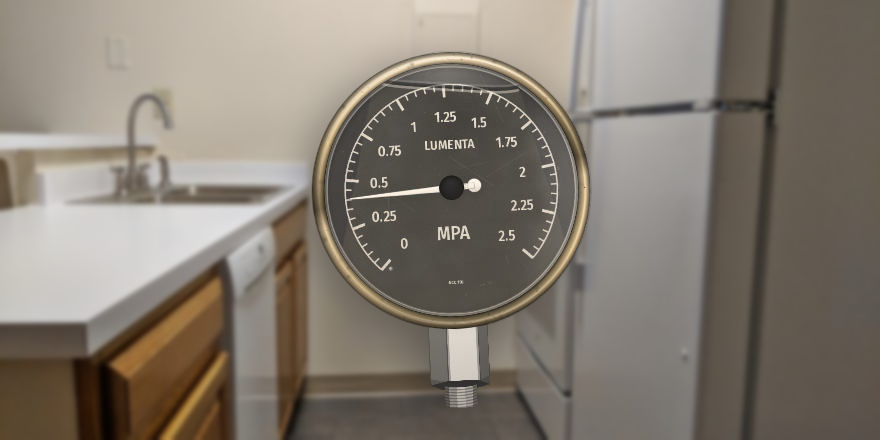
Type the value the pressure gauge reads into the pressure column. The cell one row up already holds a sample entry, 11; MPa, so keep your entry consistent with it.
0.4; MPa
